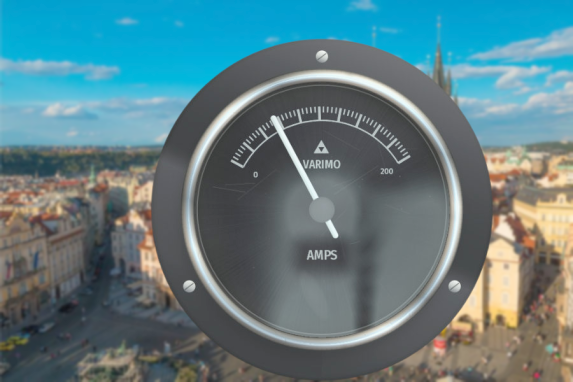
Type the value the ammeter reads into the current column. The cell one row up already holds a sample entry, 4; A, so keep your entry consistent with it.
56; A
